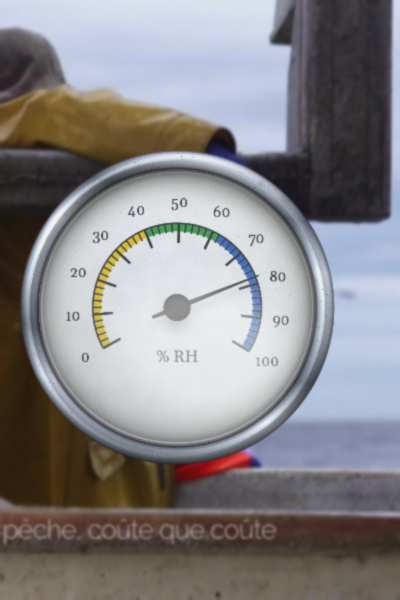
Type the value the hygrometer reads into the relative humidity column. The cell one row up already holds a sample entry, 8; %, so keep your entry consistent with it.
78; %
